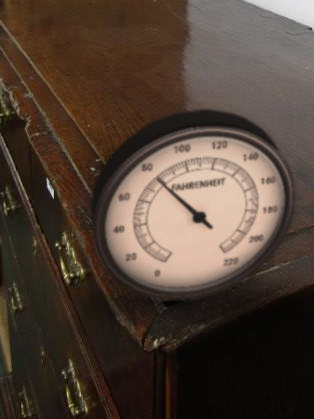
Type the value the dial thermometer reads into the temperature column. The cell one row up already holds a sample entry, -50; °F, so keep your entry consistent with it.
80; °F
